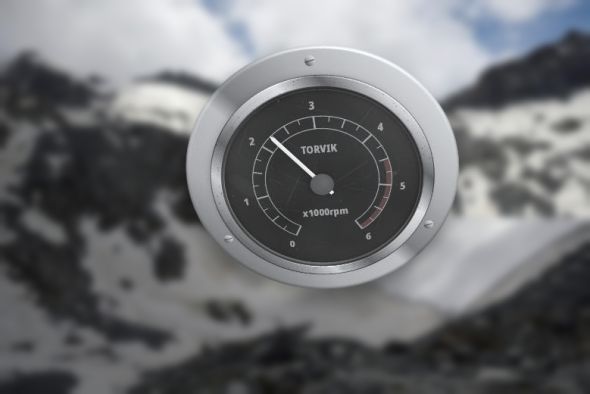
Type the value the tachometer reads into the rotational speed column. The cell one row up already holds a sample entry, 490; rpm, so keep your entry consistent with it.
2250; rpm
